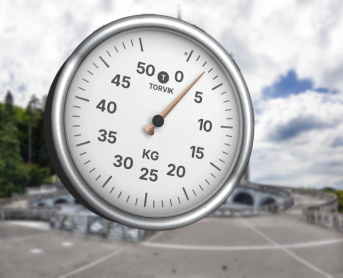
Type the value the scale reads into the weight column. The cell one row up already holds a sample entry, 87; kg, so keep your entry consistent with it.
2.5; kg
